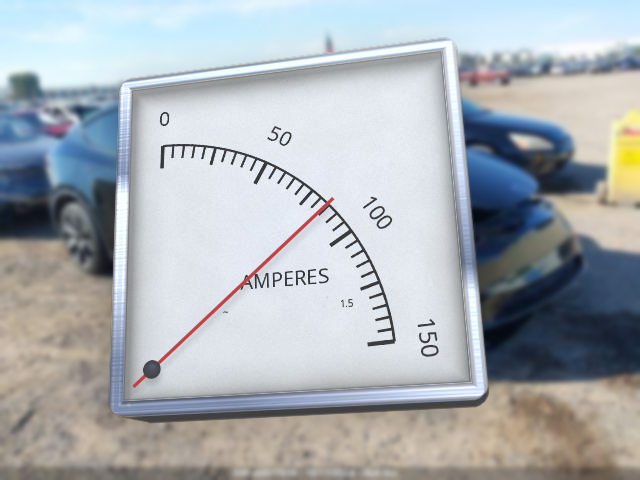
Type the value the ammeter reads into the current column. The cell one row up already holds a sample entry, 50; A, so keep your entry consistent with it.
85; A
